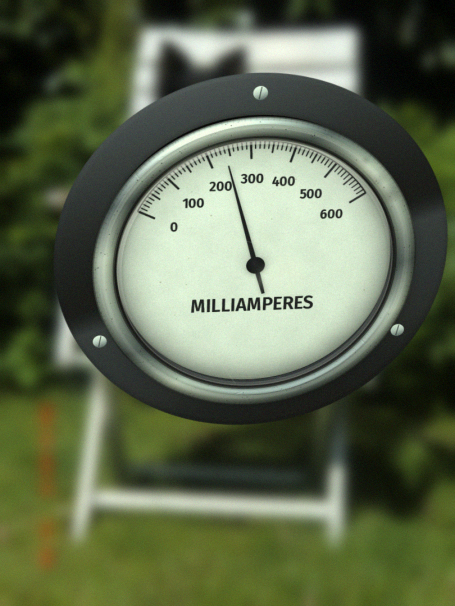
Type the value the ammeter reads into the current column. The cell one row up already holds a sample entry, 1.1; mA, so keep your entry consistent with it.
240; mA
